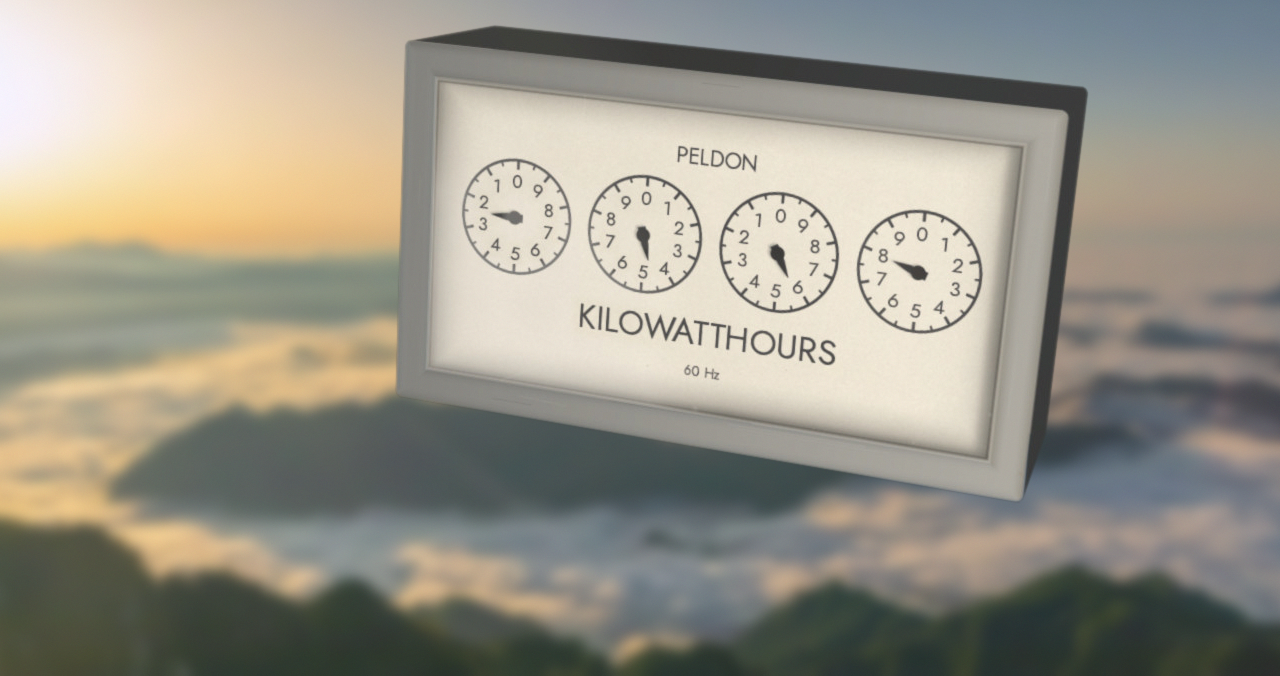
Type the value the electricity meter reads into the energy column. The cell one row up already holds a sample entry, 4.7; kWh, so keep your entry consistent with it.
2458; kWh
